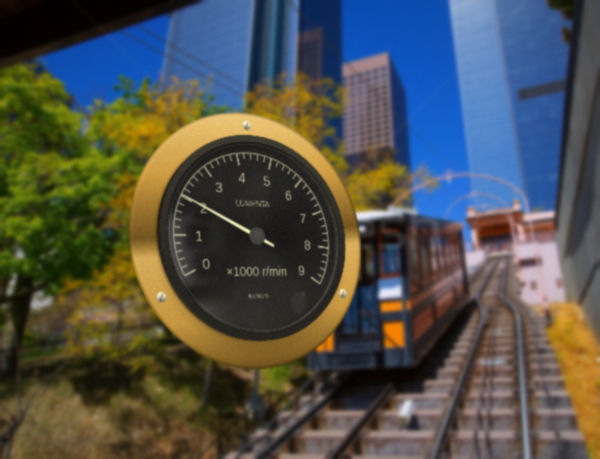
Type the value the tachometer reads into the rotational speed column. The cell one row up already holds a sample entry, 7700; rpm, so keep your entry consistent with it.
2000; rpm
